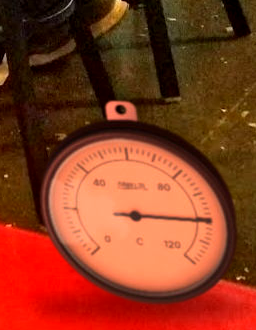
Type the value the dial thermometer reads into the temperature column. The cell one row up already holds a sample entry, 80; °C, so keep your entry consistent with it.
100; °C
